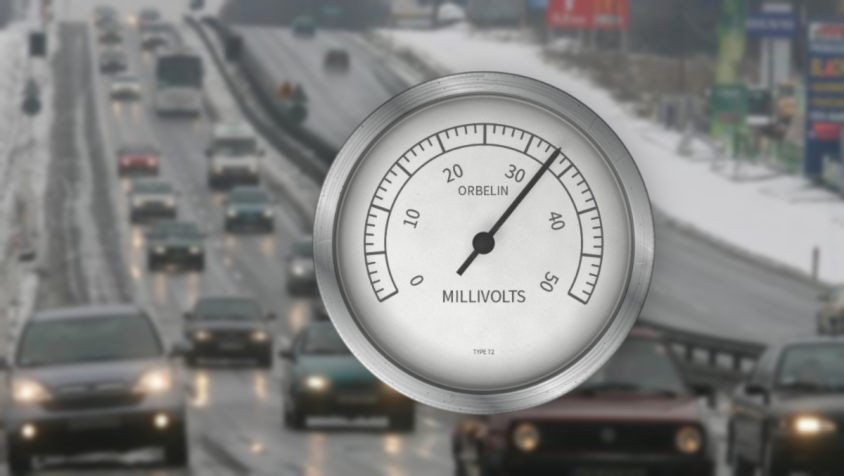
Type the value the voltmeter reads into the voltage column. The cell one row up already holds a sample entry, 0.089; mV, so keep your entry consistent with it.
33; mV
